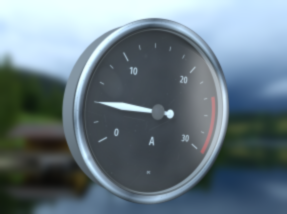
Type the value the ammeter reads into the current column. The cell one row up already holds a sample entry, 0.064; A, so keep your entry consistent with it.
4; A
